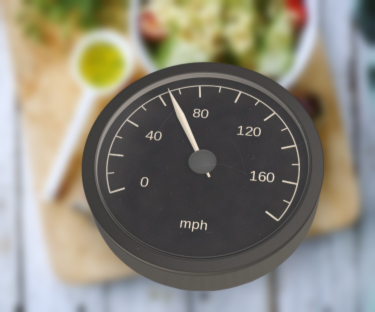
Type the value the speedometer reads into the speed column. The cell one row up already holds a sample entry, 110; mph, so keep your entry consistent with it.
65; mph
